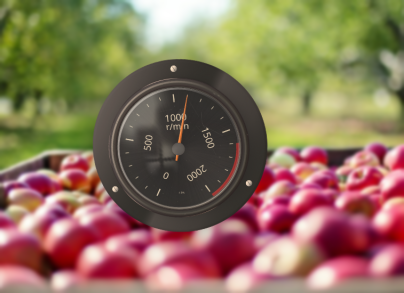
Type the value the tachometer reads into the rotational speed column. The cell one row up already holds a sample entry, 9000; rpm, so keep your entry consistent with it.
1100; rpm
